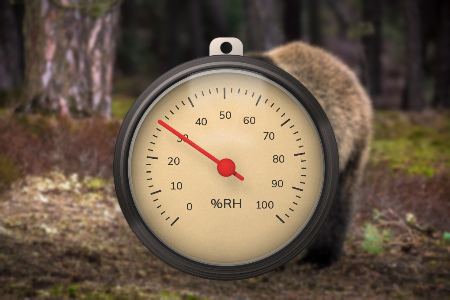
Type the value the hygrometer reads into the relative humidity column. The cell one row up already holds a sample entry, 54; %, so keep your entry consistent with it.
30; %
